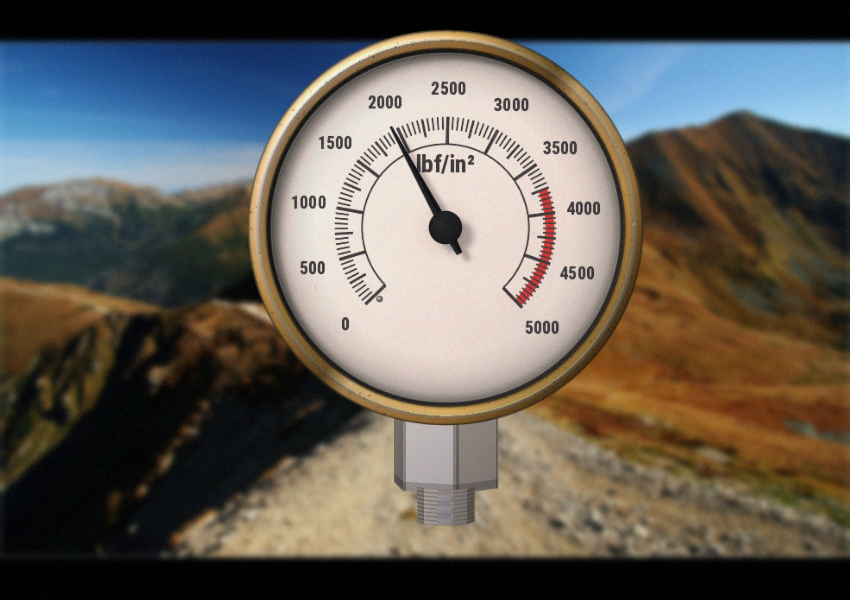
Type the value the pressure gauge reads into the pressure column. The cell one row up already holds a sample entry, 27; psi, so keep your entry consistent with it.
1950; psi
